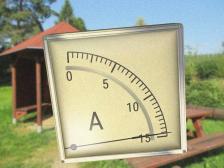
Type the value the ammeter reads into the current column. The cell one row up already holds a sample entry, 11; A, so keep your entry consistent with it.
14.5; A
